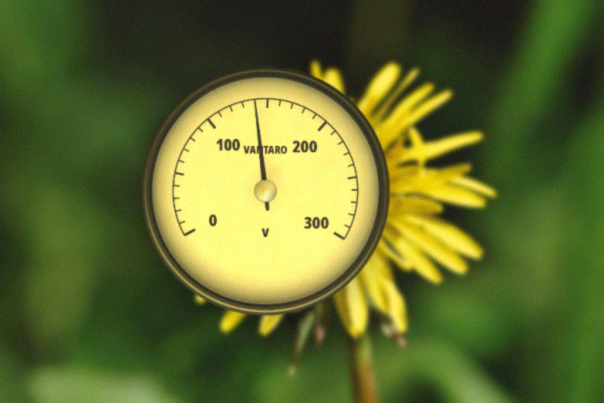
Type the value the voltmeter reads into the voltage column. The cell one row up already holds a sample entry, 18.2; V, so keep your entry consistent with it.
140; V
